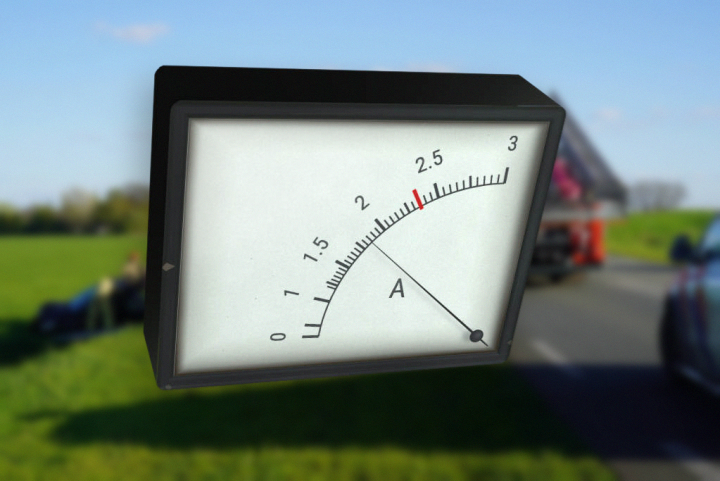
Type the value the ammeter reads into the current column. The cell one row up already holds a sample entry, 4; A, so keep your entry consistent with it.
1.85; A
